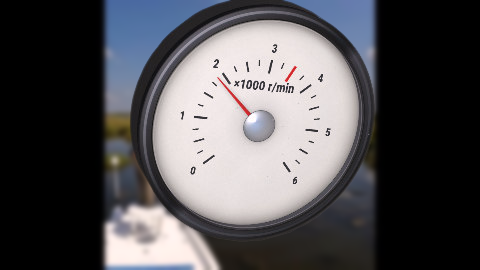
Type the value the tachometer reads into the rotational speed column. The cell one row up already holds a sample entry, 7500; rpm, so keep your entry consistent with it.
1875; rpm
